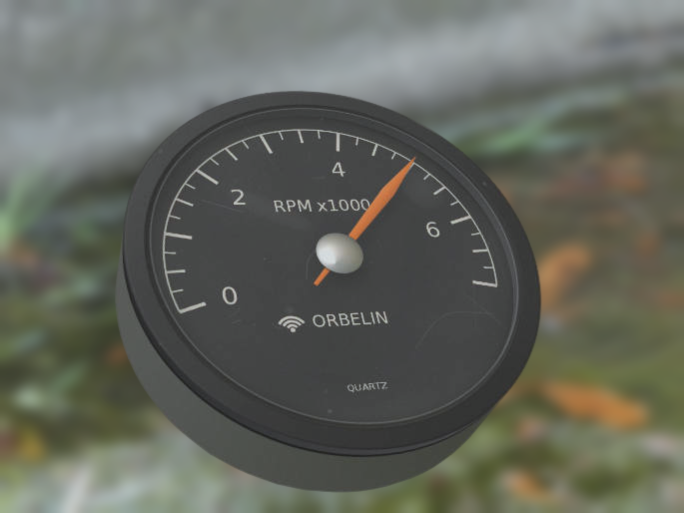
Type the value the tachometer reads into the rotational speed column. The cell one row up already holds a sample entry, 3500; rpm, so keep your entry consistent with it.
5000; rpm
